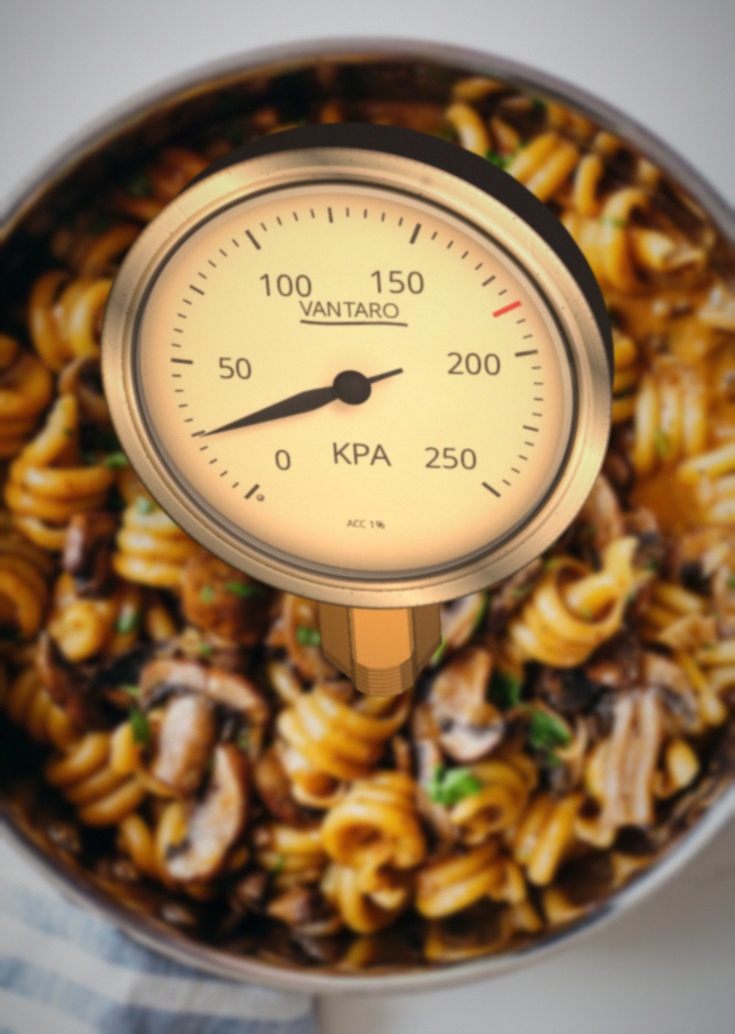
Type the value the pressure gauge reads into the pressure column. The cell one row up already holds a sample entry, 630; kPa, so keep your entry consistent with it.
25; kPa
